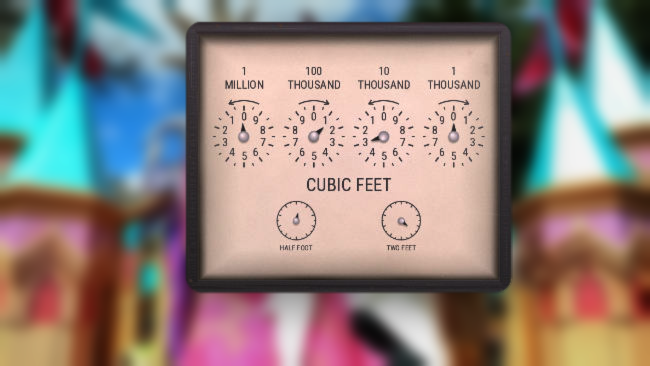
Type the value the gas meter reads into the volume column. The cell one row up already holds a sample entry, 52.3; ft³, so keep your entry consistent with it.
13000; ft³
